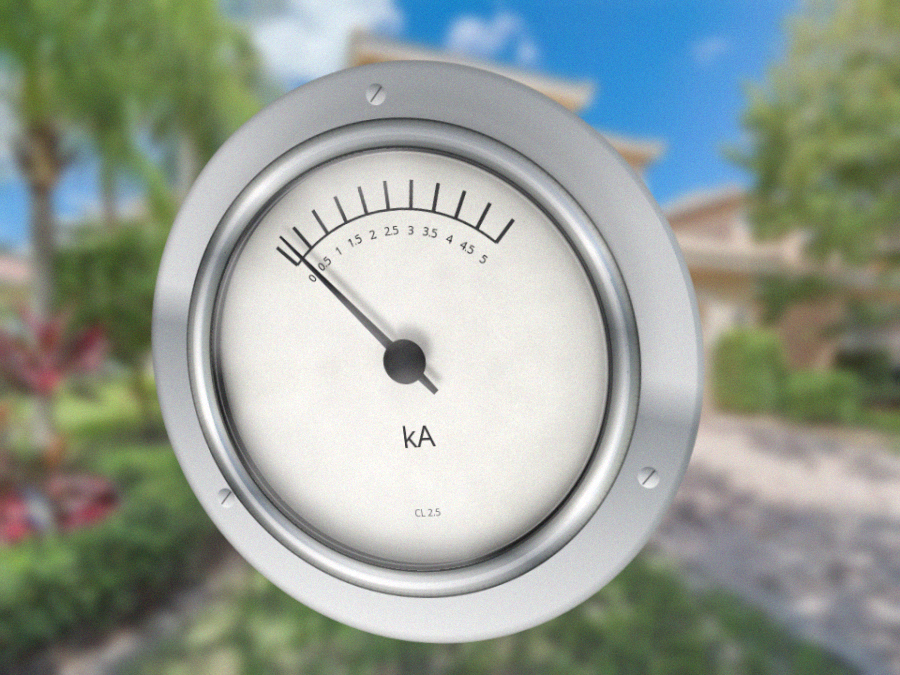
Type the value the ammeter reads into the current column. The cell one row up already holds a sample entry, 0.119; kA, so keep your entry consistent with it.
0.25; kA
